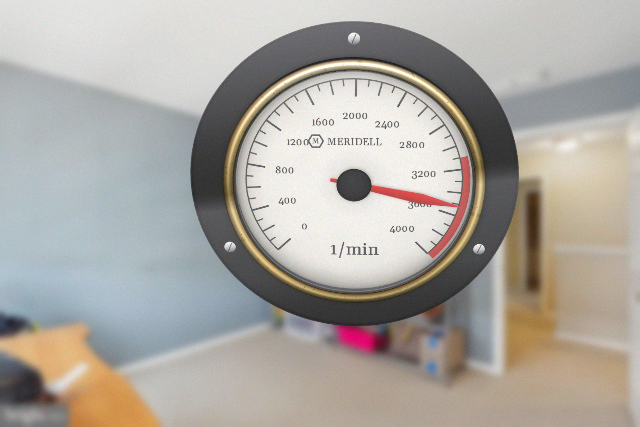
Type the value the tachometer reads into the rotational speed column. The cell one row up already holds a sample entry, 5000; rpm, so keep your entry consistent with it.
3500; rpm
